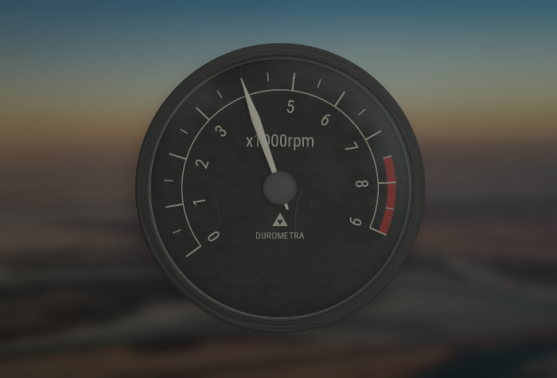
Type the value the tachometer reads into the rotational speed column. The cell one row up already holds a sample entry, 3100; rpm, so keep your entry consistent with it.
4000; rpm
